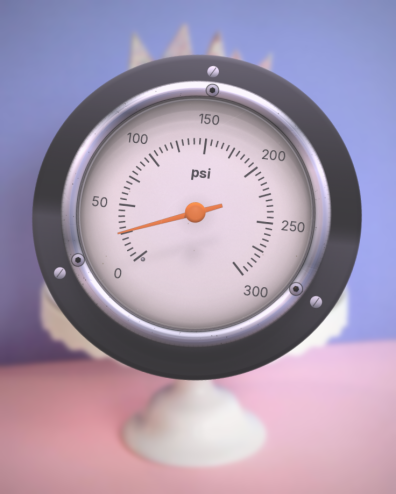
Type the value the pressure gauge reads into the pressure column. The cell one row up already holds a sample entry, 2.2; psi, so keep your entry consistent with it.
25; psi
